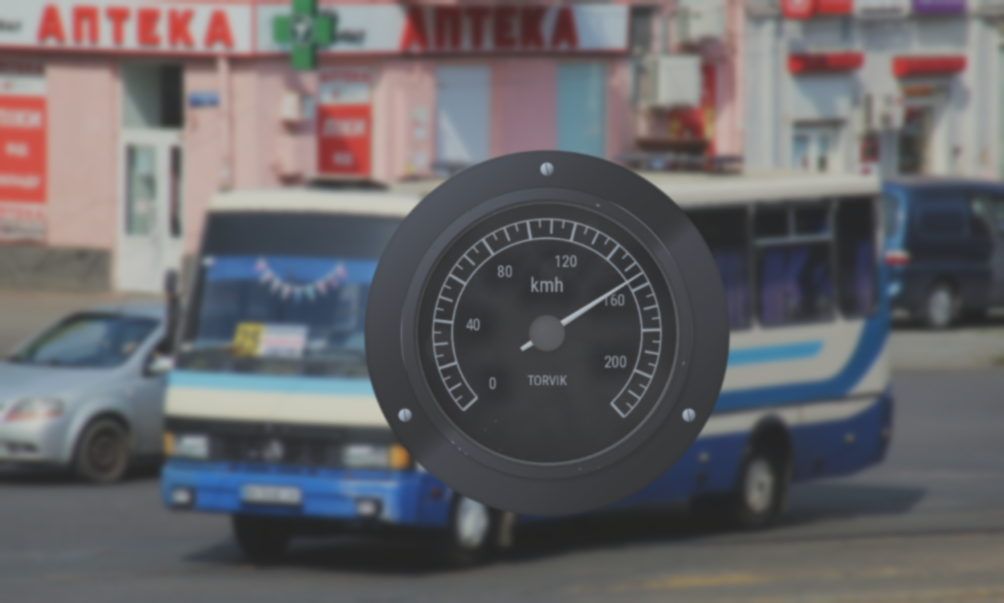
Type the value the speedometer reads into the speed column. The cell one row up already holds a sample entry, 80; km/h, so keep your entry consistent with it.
155; km/h
